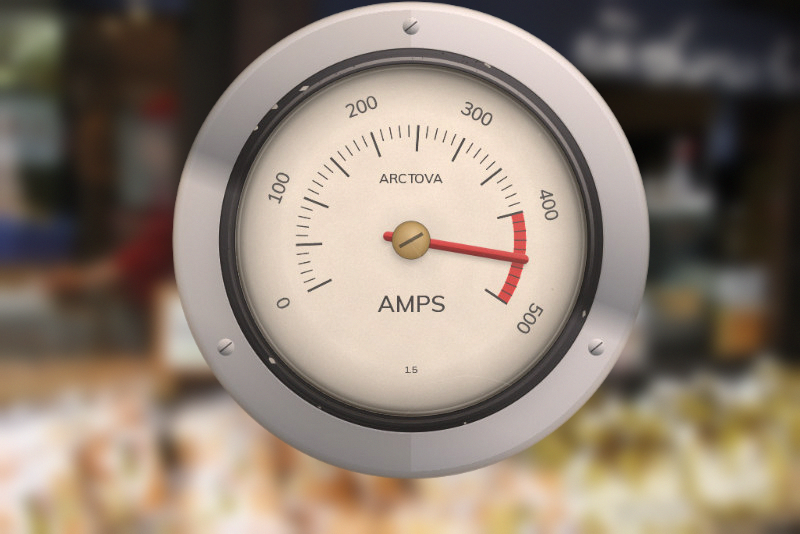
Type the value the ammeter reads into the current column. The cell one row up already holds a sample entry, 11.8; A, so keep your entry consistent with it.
450; A
